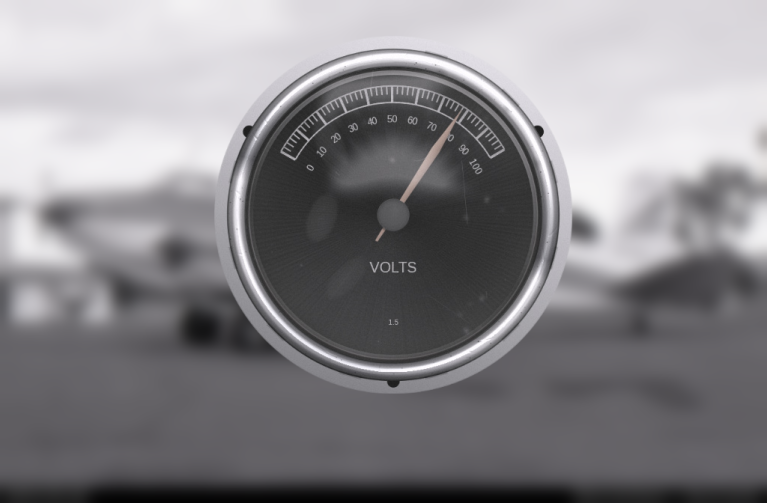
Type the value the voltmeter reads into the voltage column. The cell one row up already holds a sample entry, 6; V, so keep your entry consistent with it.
78; V
